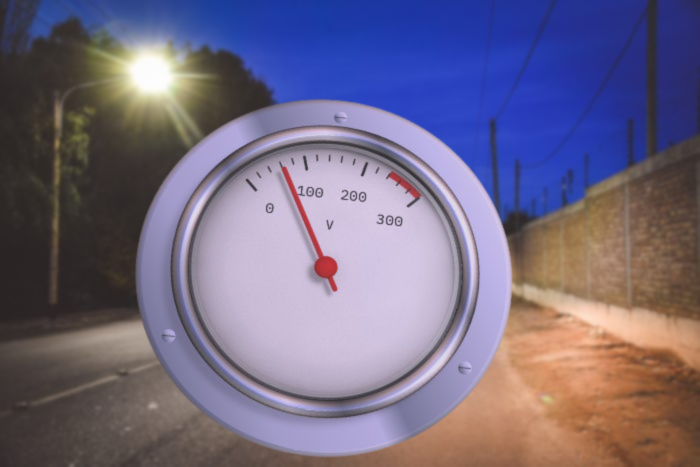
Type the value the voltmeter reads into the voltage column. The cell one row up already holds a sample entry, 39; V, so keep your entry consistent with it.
60; V
